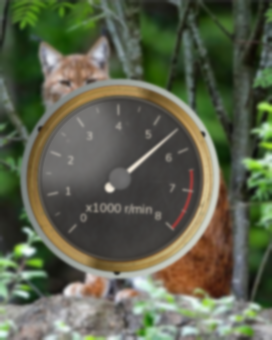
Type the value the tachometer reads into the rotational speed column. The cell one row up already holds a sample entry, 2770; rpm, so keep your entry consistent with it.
5500; rpm
